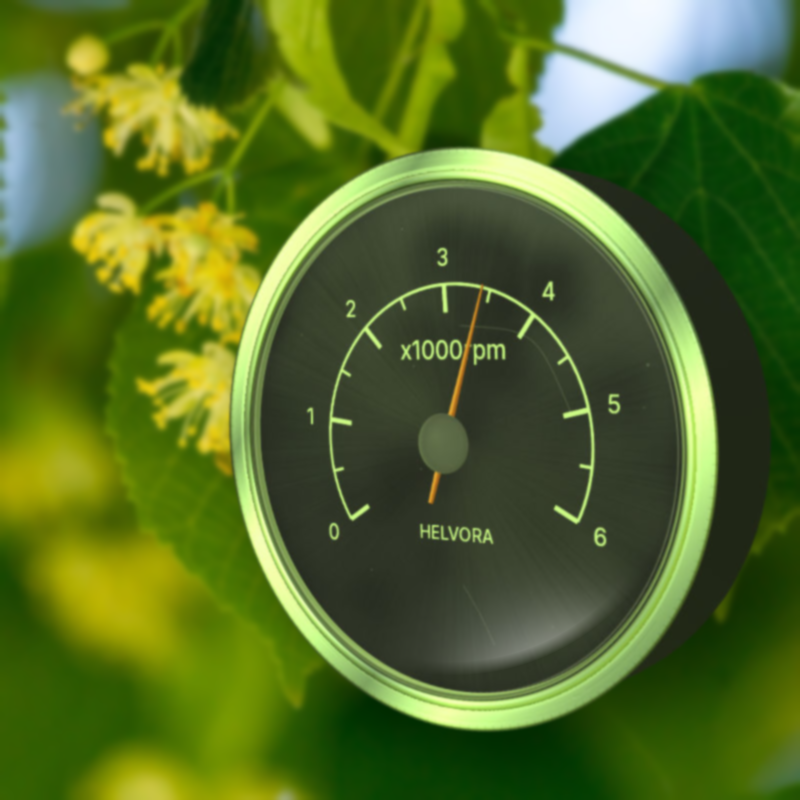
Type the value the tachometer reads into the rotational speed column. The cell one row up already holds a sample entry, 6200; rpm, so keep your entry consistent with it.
3500; rpm
